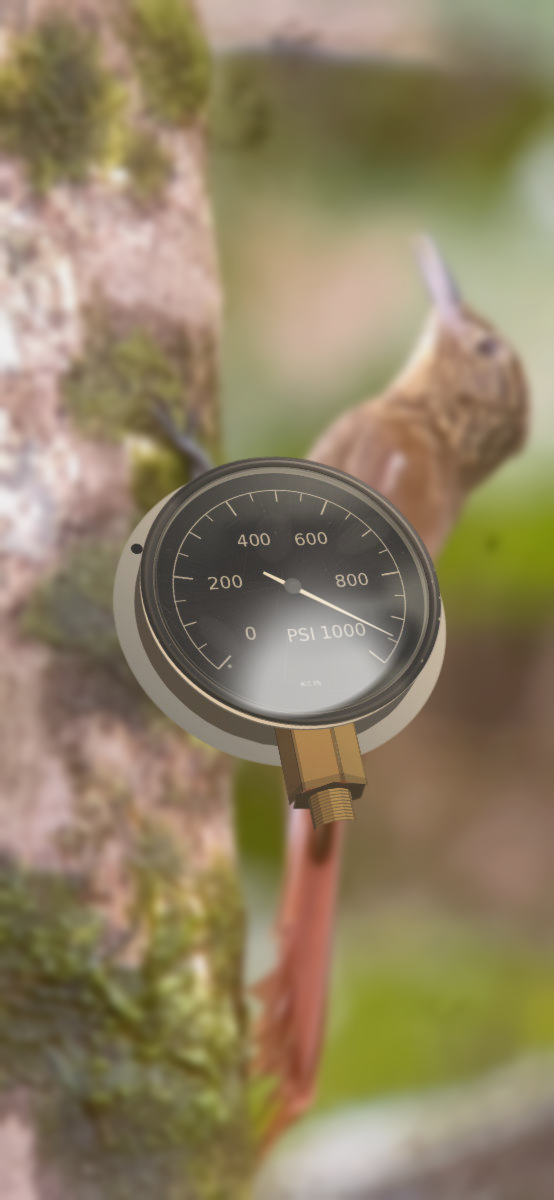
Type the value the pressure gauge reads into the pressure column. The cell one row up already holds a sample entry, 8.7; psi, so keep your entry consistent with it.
950; psi
